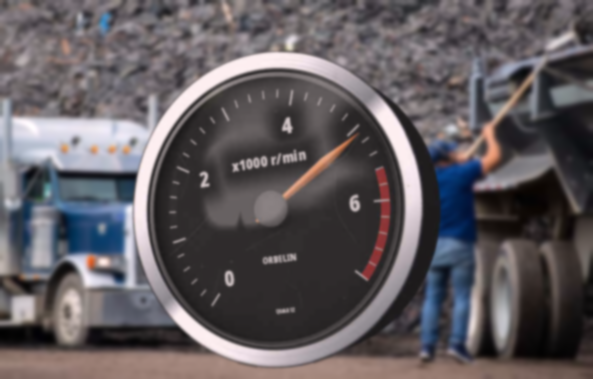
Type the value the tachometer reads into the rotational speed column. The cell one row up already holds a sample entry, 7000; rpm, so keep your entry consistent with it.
5100; rpm
